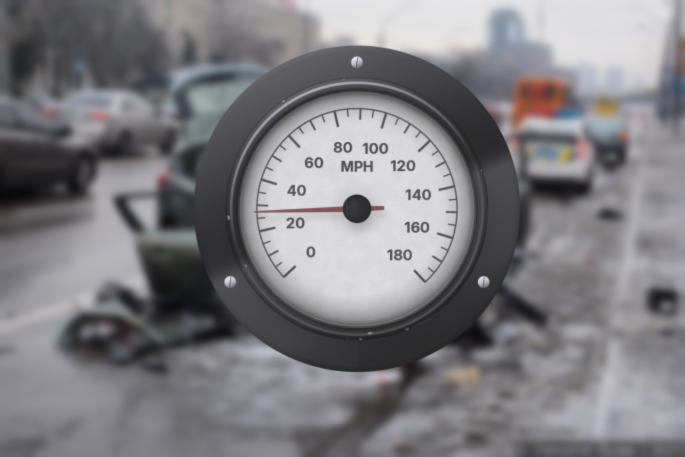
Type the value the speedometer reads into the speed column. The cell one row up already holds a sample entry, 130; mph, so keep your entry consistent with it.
27.5; mph
